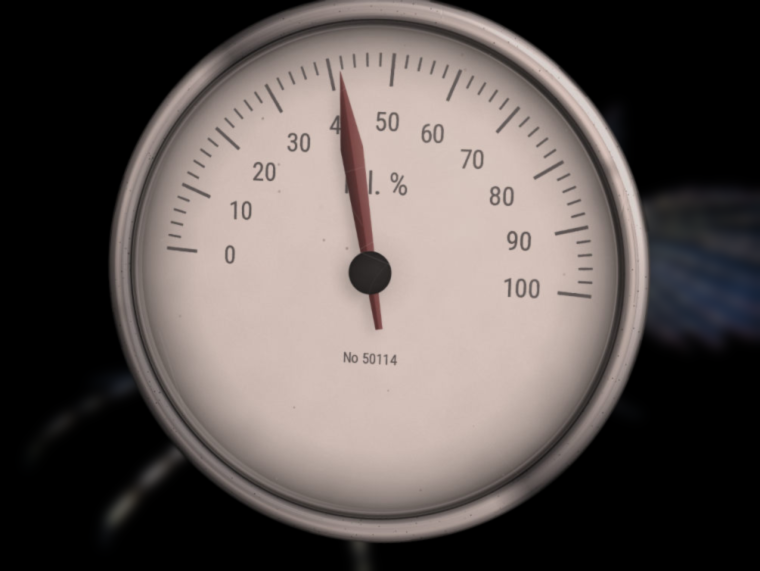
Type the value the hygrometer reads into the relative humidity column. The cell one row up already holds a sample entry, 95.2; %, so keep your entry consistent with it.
42; %
